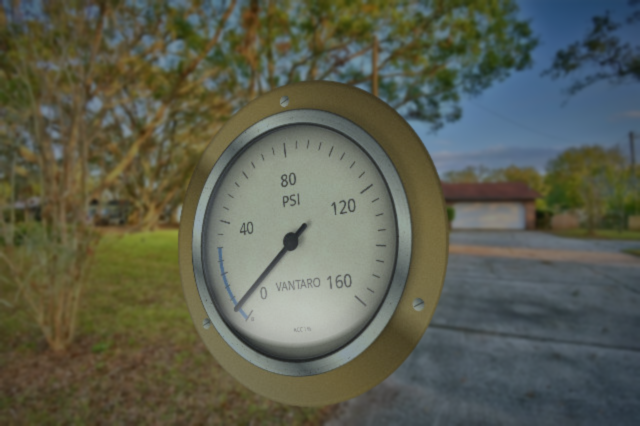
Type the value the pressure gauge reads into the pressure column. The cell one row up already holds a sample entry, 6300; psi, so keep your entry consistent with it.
5; psi
